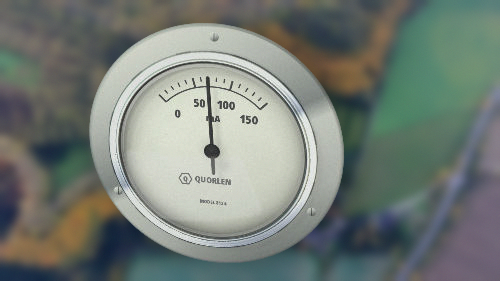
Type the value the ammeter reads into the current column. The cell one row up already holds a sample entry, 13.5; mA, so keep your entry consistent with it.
70; mA
